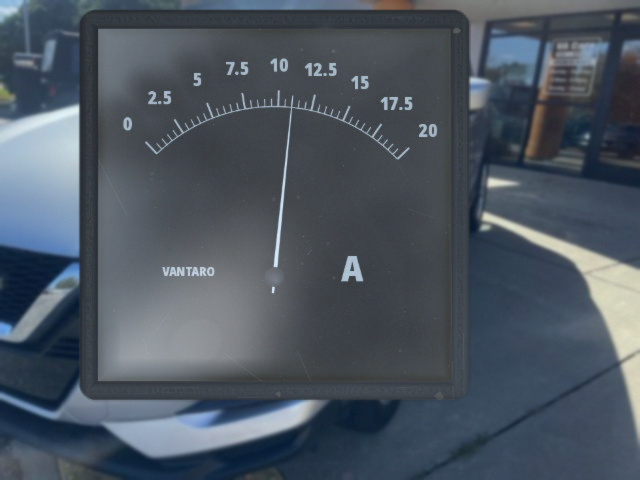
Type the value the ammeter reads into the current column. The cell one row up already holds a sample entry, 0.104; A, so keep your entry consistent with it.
11; A
